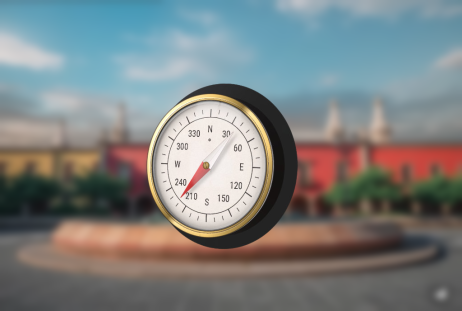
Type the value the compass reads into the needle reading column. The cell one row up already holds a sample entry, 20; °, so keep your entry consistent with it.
220; °
